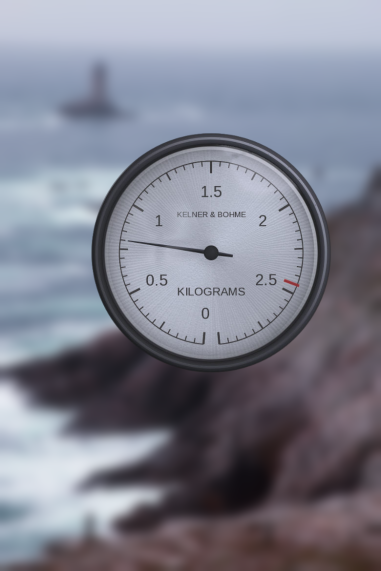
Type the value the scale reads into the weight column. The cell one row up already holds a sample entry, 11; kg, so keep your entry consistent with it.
0.8; kg
